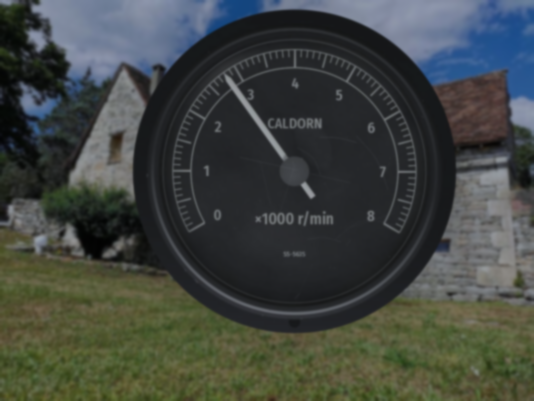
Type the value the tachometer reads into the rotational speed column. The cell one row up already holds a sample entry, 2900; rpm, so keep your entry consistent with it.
2800; rpm
